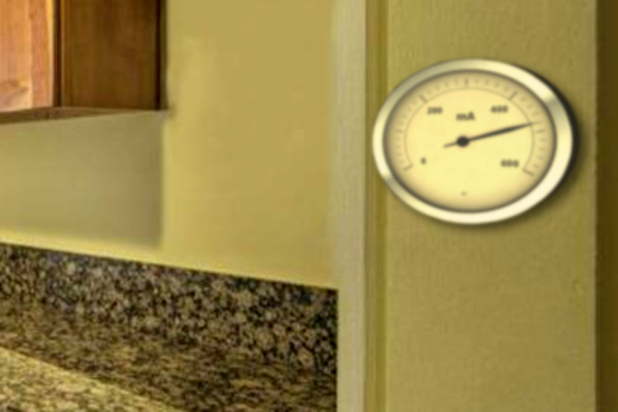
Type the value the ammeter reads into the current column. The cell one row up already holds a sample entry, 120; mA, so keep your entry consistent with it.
480; mA
